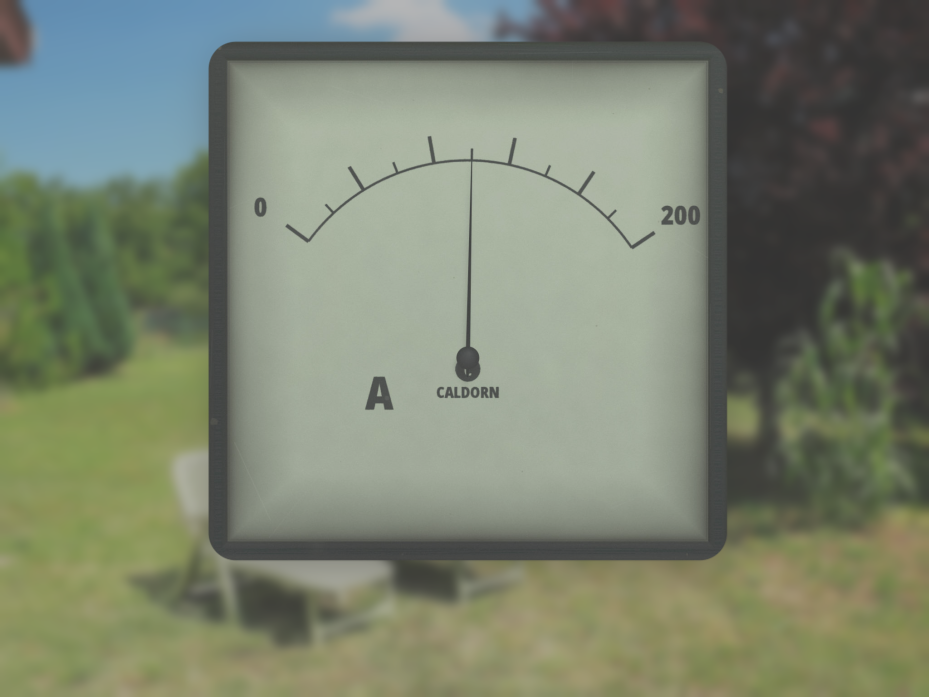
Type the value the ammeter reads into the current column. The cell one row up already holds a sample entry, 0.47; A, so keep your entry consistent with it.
100; A
